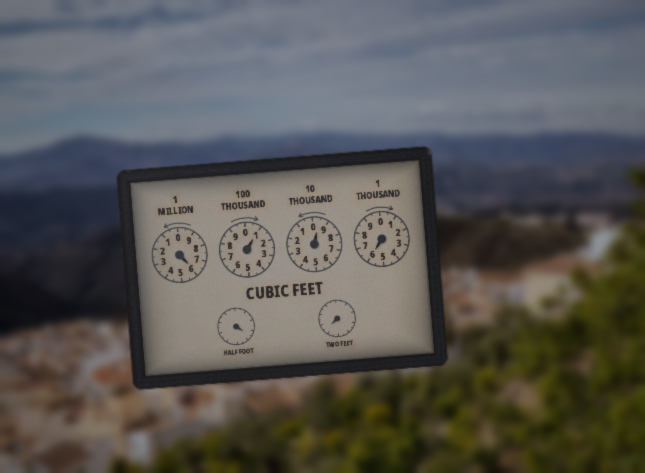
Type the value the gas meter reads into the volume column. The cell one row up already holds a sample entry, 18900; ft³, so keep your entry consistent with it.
609600; ft³
